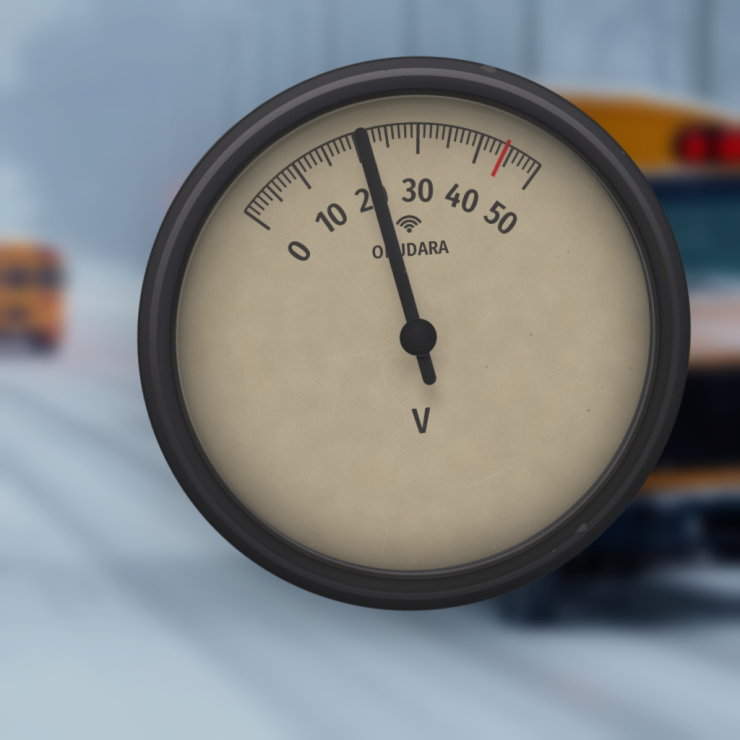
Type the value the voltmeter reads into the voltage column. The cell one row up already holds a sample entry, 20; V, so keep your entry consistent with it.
21; V
